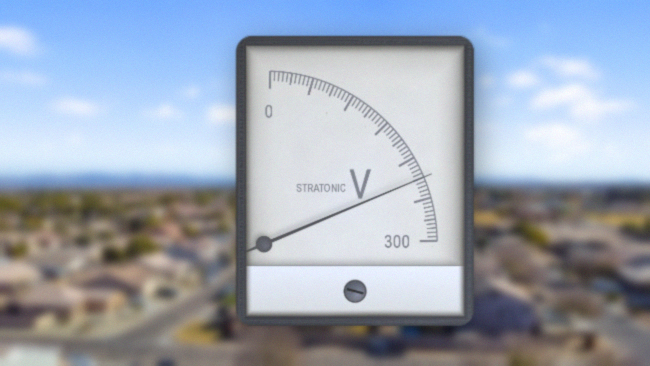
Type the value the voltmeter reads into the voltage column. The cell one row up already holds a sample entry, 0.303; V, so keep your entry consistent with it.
225; V
